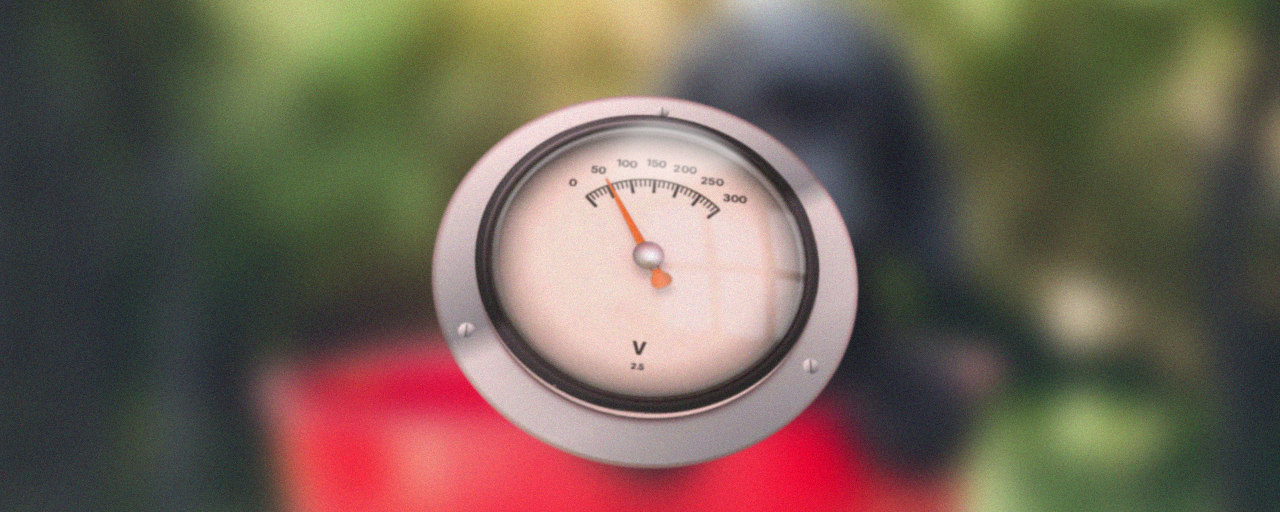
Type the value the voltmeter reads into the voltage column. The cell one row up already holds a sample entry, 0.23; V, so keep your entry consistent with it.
50; V
